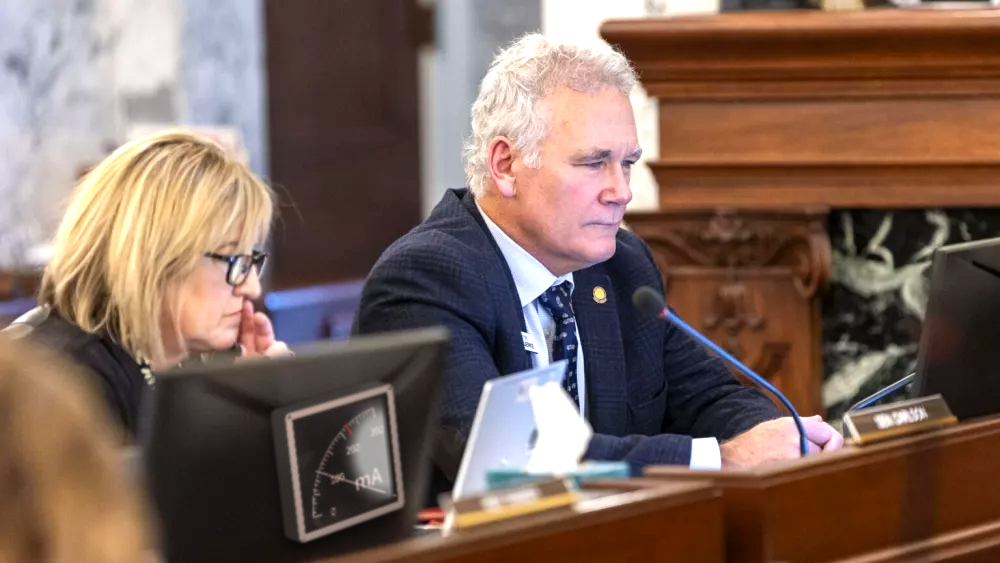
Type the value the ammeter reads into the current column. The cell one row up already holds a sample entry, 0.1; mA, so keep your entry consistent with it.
100; mA
